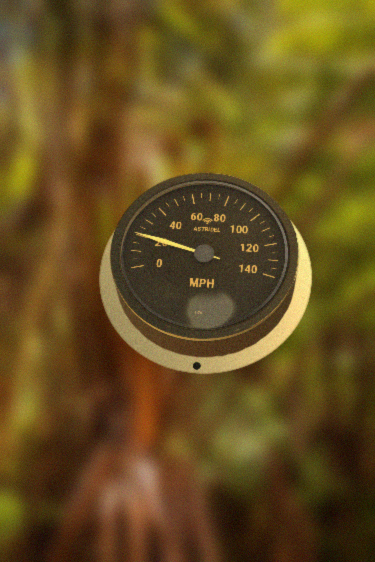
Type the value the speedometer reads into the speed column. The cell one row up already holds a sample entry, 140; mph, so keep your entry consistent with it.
20; mph
